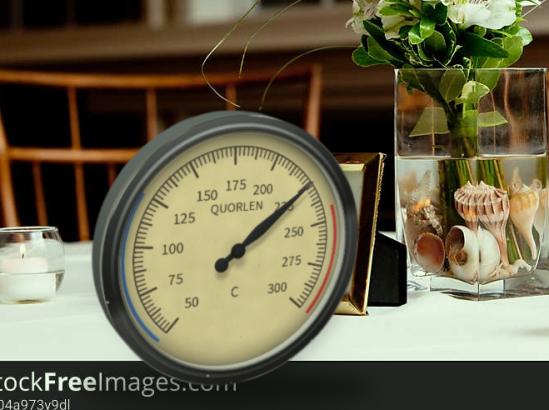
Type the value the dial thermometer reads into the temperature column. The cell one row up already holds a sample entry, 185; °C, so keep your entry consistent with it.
225; °C
